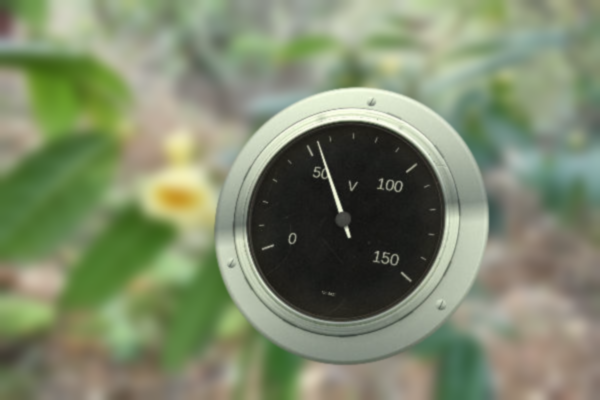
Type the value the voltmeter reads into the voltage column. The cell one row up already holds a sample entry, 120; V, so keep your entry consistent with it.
55; V
